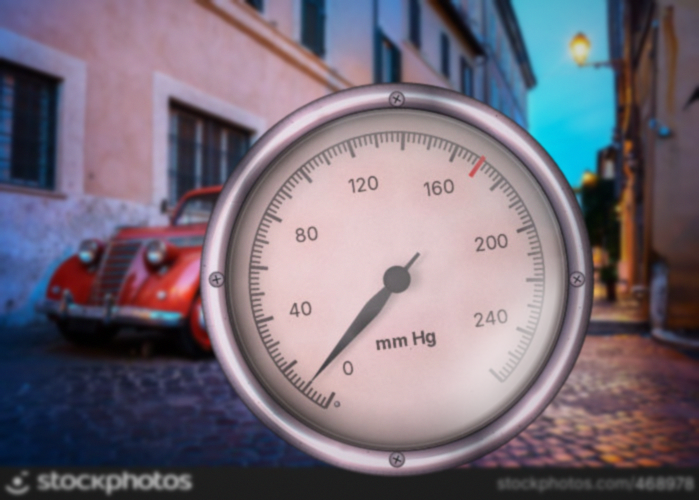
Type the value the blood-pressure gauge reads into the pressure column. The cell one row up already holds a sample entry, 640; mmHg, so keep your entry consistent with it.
10; mmHg
